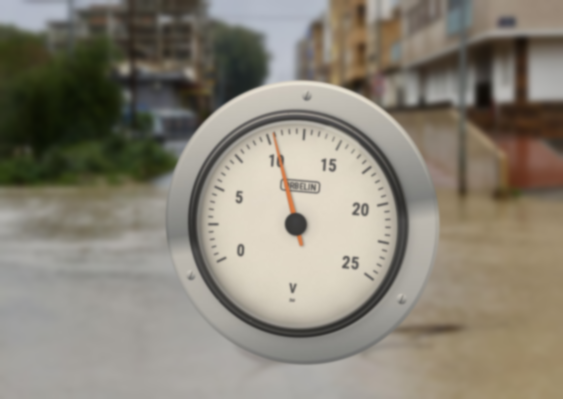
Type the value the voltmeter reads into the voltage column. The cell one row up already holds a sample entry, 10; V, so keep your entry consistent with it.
10.5; V
